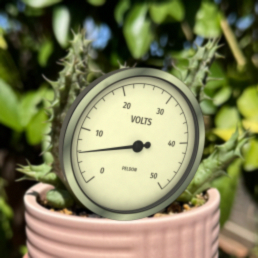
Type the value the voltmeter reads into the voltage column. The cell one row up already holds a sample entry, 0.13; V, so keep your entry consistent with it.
6; V
